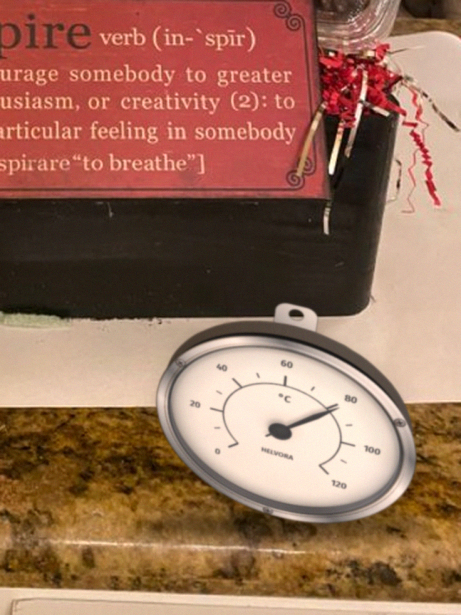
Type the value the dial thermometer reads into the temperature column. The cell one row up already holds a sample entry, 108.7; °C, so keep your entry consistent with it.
80; °C
